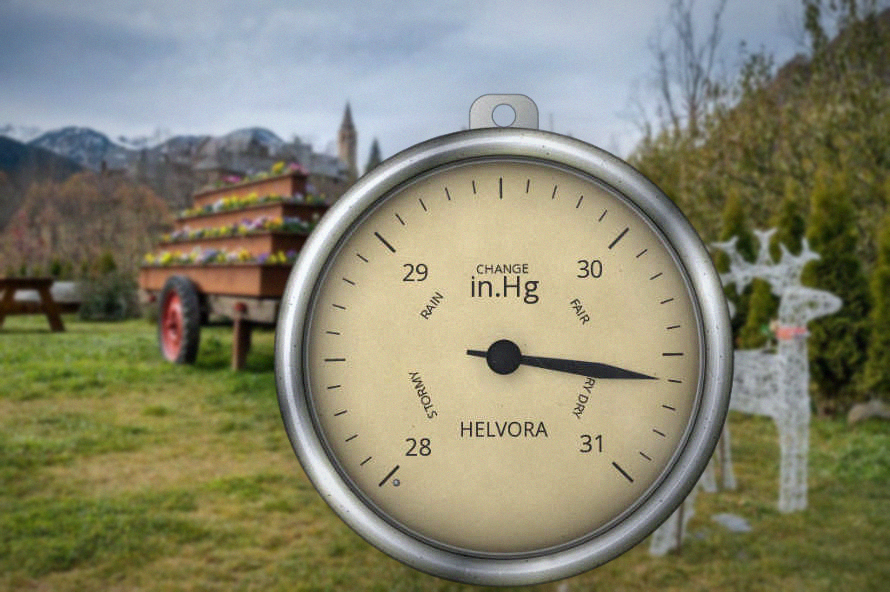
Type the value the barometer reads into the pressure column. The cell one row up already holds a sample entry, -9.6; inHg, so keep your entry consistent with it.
30.6; inHg
